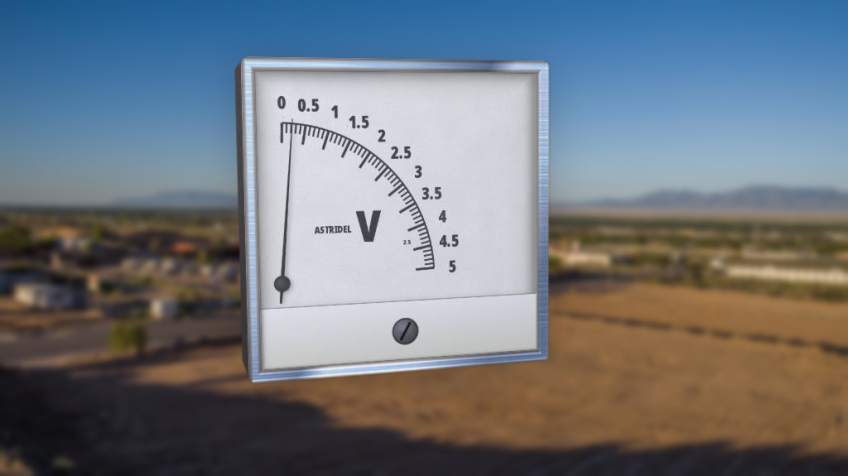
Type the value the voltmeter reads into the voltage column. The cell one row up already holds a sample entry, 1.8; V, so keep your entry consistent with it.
0.2; V
